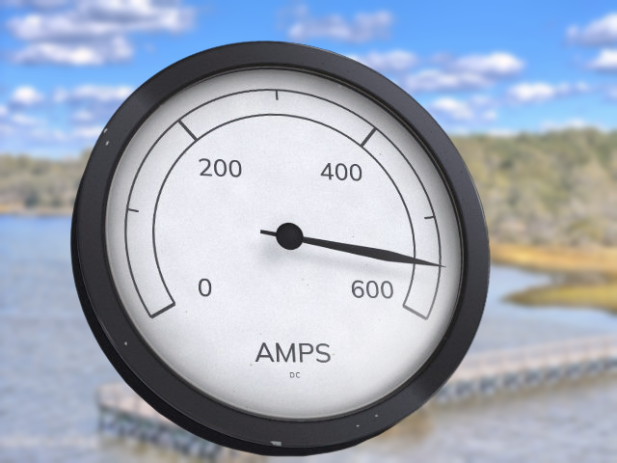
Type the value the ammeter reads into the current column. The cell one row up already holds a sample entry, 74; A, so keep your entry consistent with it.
550; A
